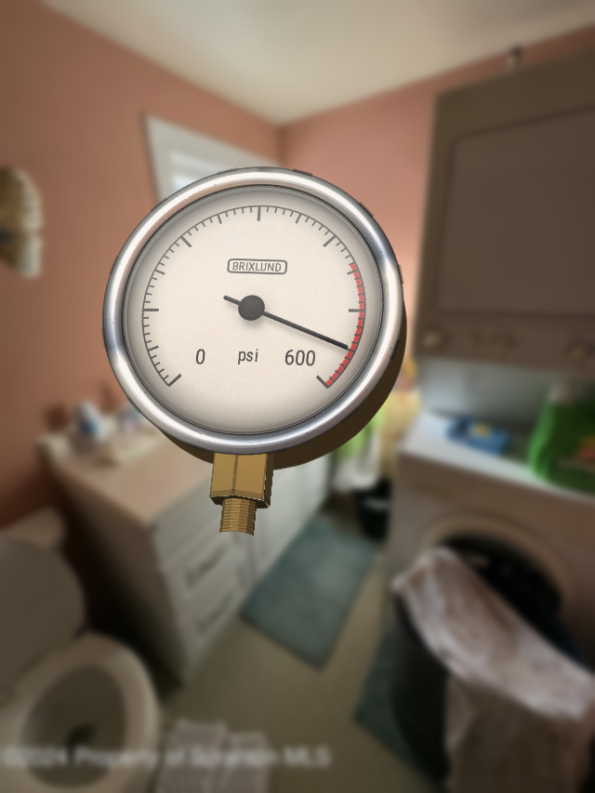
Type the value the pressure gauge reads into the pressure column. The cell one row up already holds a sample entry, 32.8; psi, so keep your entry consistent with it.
550; psi
